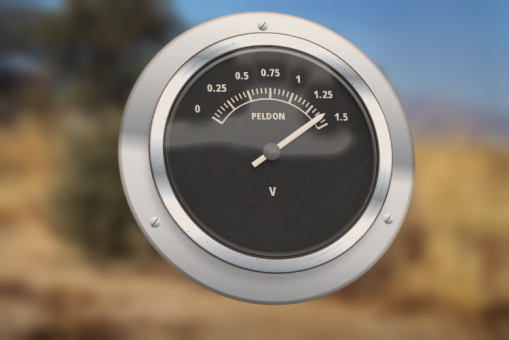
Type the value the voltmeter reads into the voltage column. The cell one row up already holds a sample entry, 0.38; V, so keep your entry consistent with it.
1.4; V
